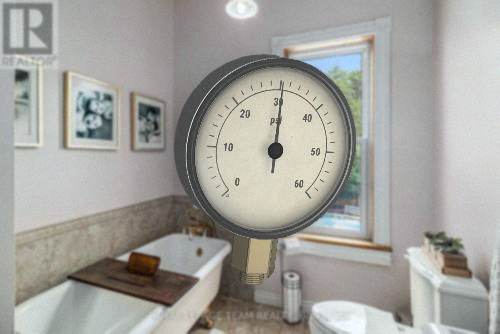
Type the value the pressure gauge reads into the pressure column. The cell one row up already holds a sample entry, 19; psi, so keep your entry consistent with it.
30; psi
